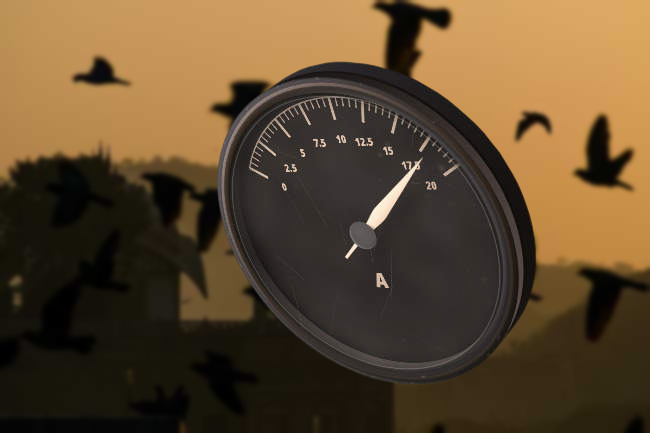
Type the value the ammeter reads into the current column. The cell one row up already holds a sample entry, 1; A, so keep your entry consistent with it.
18; A
